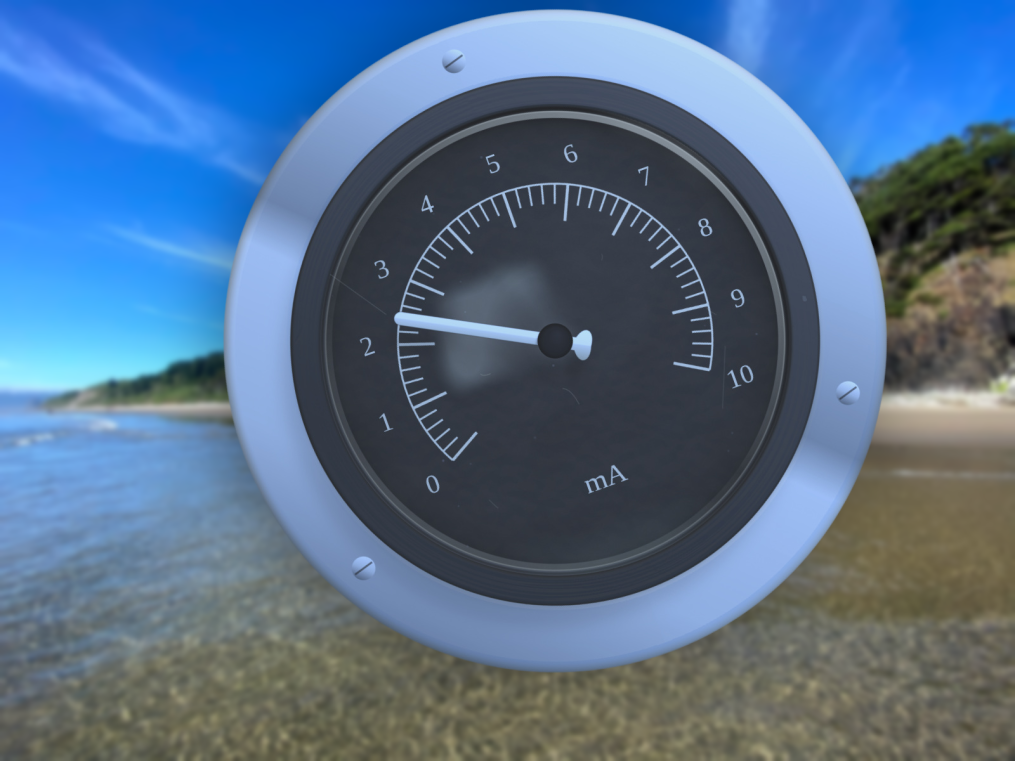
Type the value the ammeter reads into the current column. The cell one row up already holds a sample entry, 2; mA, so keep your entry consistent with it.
2.4; mA
